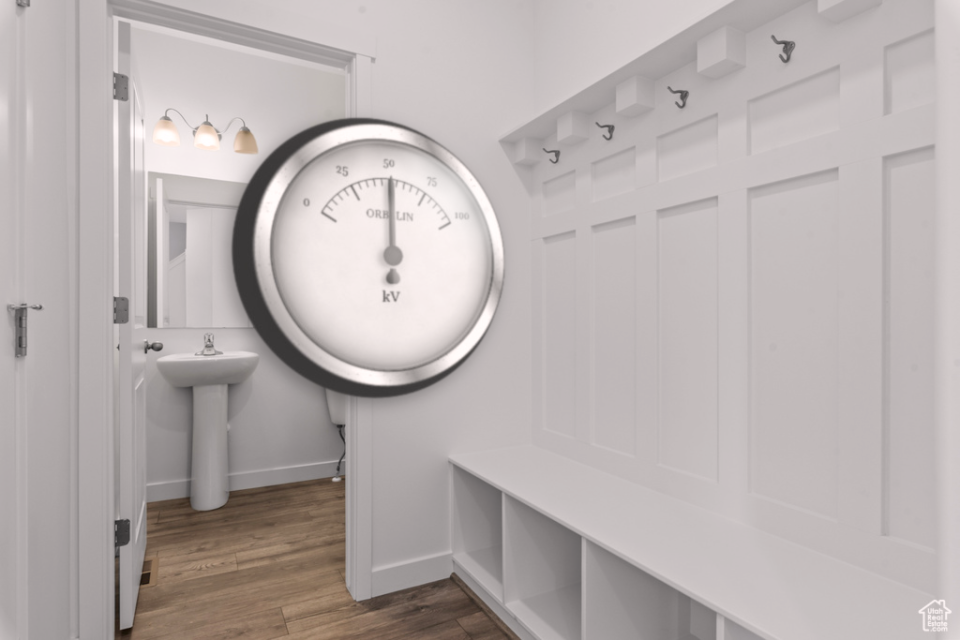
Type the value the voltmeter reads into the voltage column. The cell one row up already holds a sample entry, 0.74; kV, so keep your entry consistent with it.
50; kV
